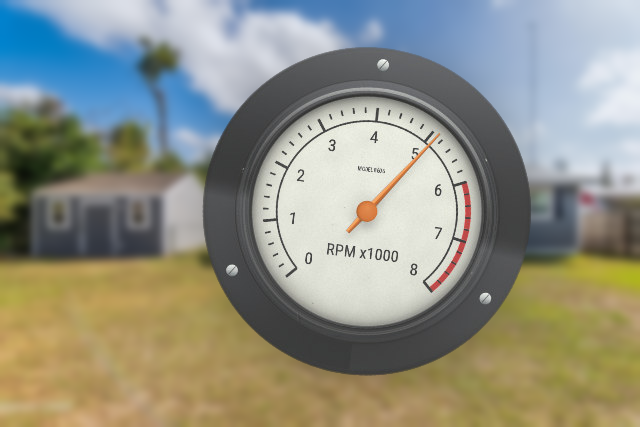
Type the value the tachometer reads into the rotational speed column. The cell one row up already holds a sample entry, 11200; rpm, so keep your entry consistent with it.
5100; rpm
